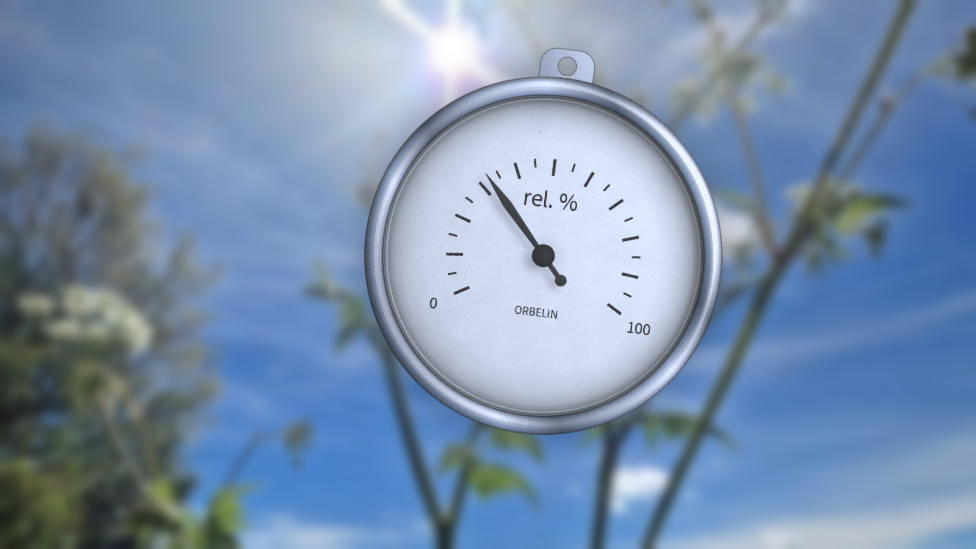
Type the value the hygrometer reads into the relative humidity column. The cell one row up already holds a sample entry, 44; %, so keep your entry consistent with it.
32.5; %
